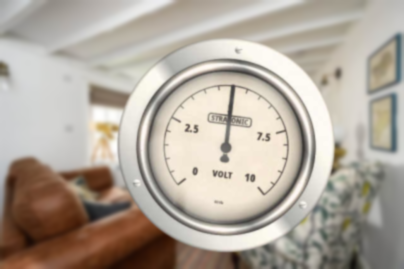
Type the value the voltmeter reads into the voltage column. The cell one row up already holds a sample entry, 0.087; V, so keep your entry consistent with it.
5; V
